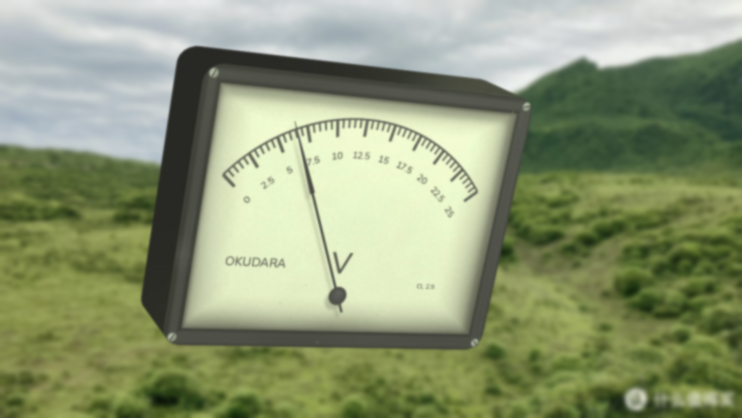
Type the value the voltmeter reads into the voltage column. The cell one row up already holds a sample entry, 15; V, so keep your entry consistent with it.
6.5; V
